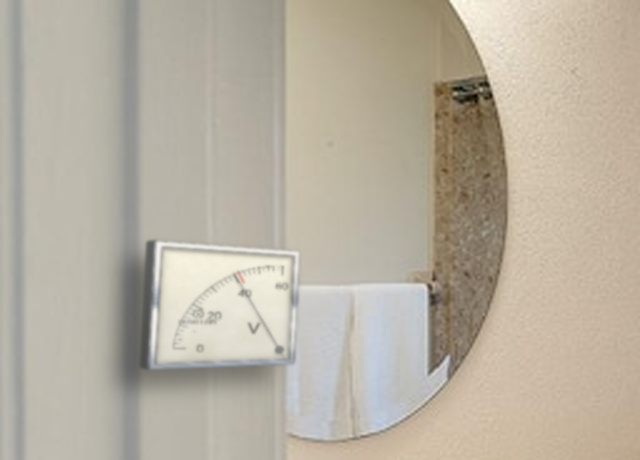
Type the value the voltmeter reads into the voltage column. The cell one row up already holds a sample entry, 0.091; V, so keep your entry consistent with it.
40; V
